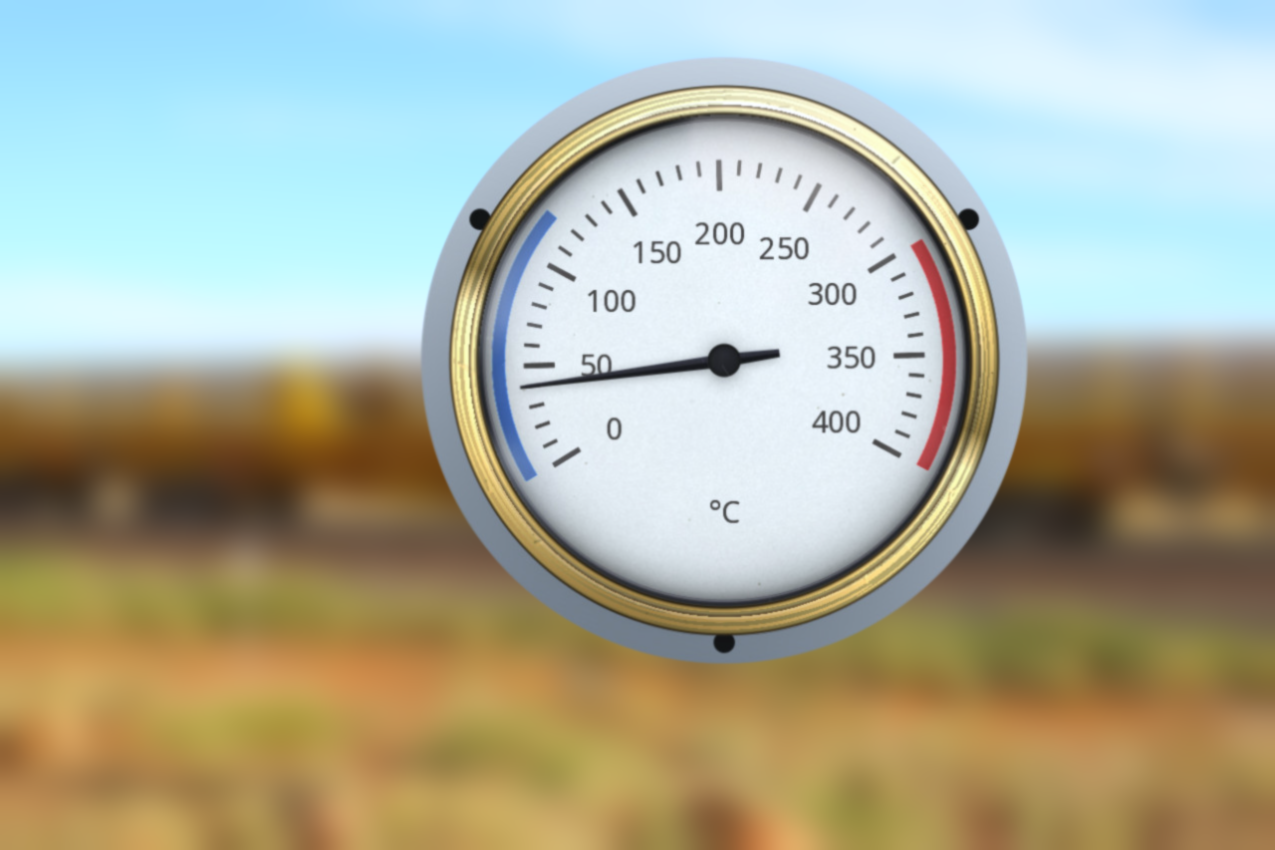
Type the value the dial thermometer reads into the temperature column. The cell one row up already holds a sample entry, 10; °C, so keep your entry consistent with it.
40; °C
